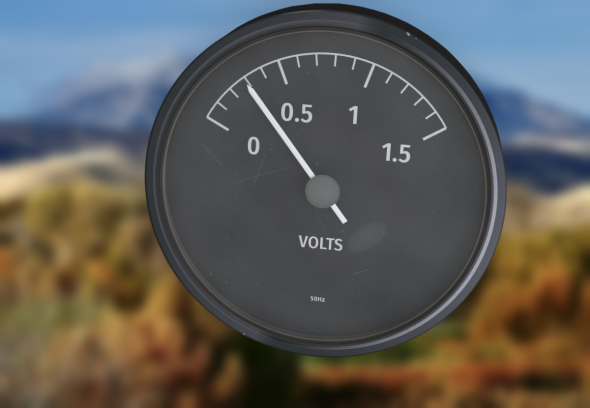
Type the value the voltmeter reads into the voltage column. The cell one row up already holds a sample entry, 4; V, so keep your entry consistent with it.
0.3; V
